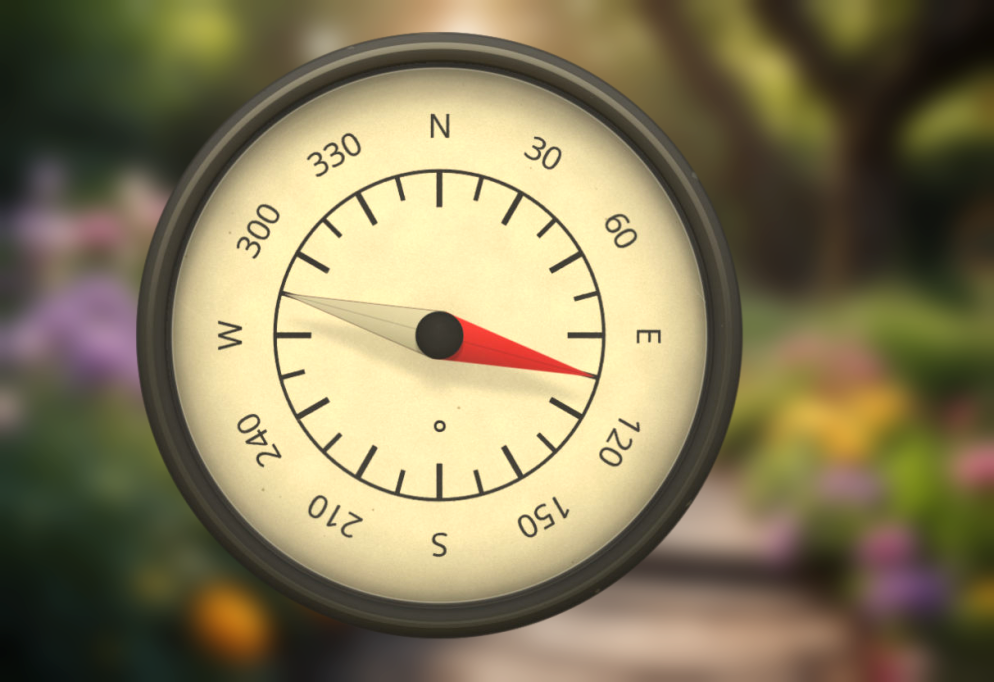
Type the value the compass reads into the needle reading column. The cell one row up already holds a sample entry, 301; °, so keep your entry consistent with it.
105; °
